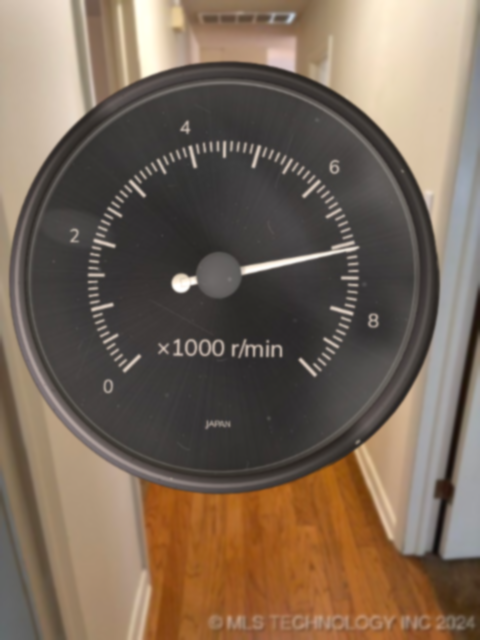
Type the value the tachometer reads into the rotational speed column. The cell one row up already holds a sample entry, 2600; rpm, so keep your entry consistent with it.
7100; rpm
